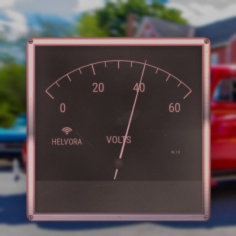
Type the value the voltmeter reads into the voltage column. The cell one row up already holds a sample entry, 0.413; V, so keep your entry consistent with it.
40; V
